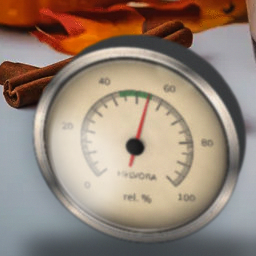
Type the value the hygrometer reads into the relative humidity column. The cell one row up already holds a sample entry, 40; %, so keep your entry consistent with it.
55; %
